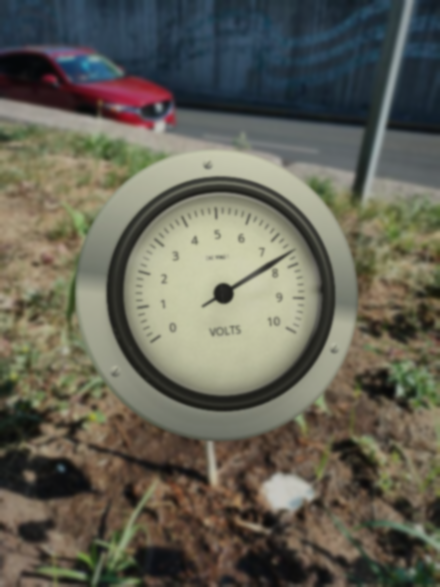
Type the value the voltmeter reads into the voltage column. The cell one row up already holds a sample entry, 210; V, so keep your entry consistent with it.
7.6; V
